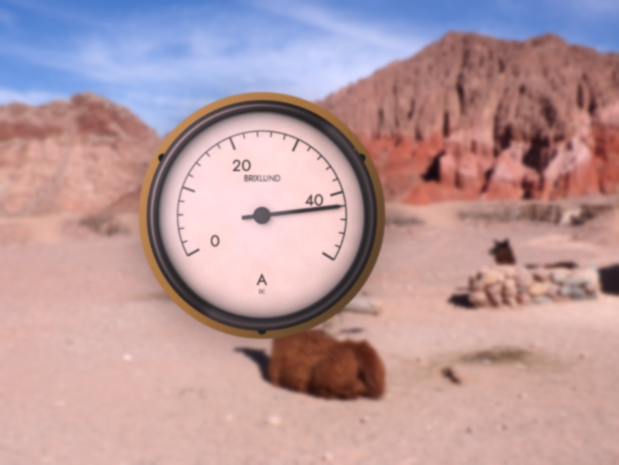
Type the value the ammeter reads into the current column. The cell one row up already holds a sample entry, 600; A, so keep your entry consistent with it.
42; A
